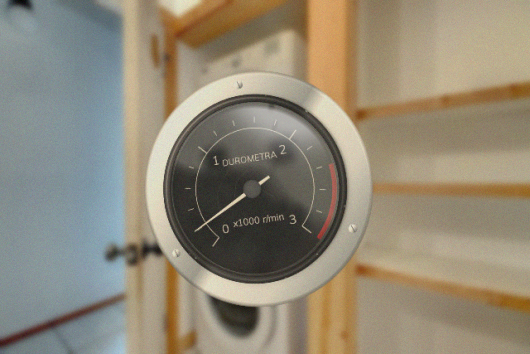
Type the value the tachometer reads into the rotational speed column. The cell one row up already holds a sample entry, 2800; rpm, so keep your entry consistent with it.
200; rpm
